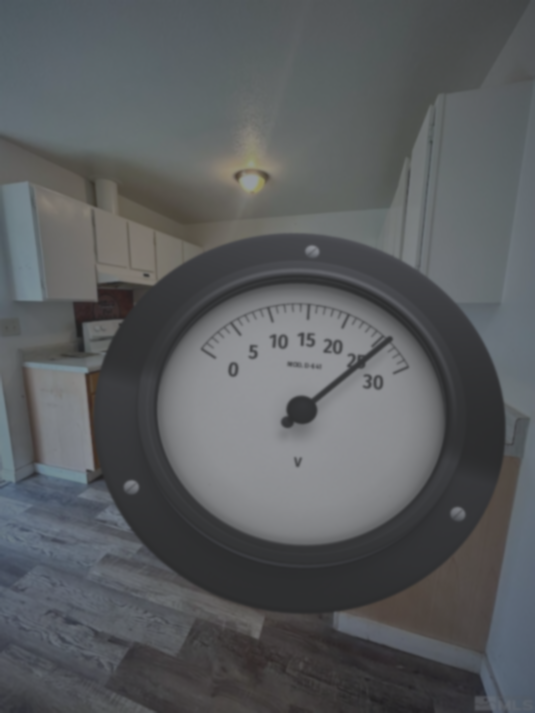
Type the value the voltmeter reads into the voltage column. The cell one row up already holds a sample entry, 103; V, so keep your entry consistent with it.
26; V
